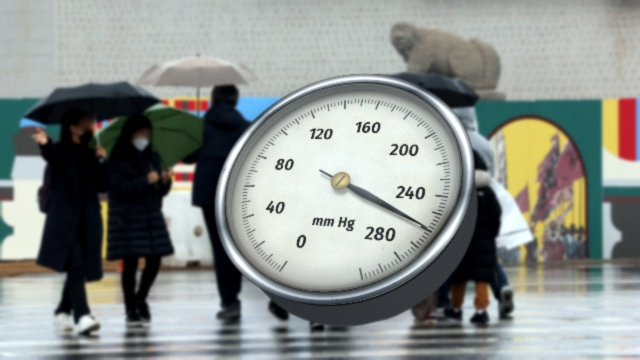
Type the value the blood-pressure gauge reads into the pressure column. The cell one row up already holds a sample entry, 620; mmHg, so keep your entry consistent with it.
260; mmHg
